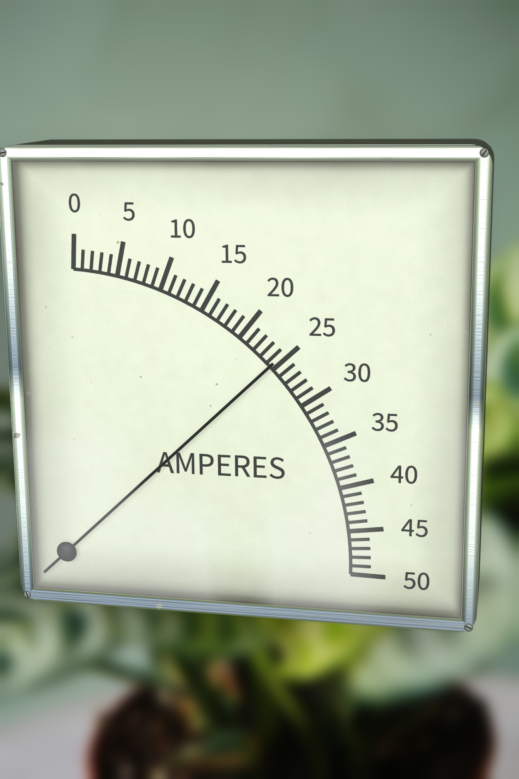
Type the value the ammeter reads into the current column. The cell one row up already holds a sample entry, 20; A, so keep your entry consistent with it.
24.5; A
